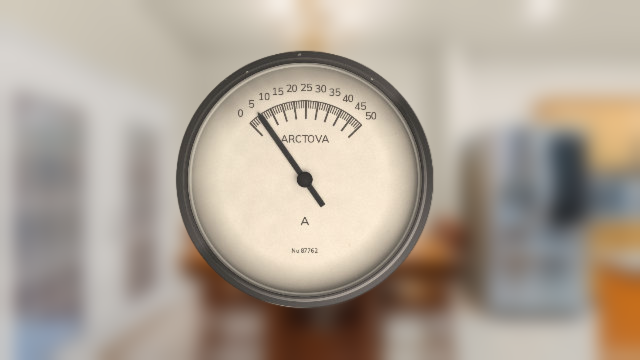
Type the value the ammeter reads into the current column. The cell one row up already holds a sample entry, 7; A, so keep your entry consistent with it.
5; A
